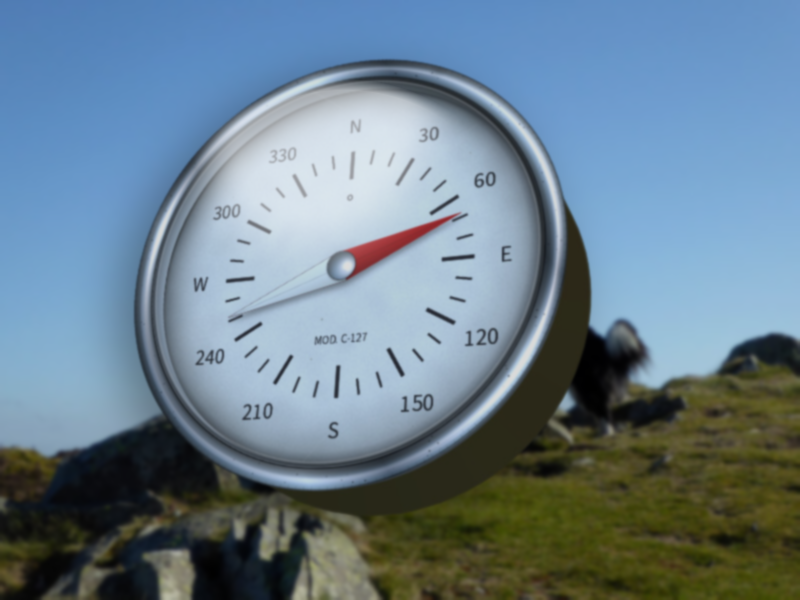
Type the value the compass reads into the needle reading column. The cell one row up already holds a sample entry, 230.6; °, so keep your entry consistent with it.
70; °
